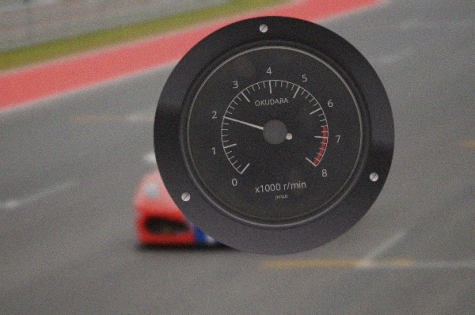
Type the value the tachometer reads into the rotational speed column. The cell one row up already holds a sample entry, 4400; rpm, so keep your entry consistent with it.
2000; rpm
